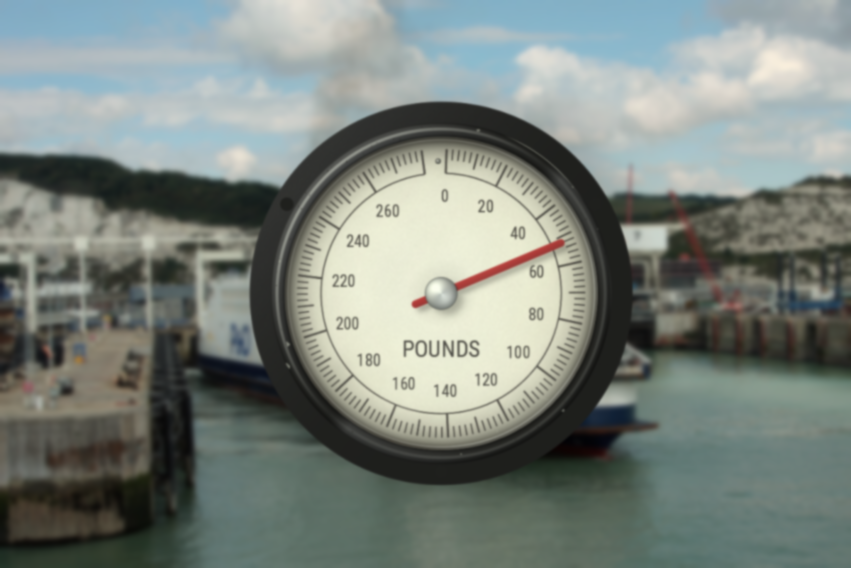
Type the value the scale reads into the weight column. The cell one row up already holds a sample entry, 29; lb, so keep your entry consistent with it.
52; lb
